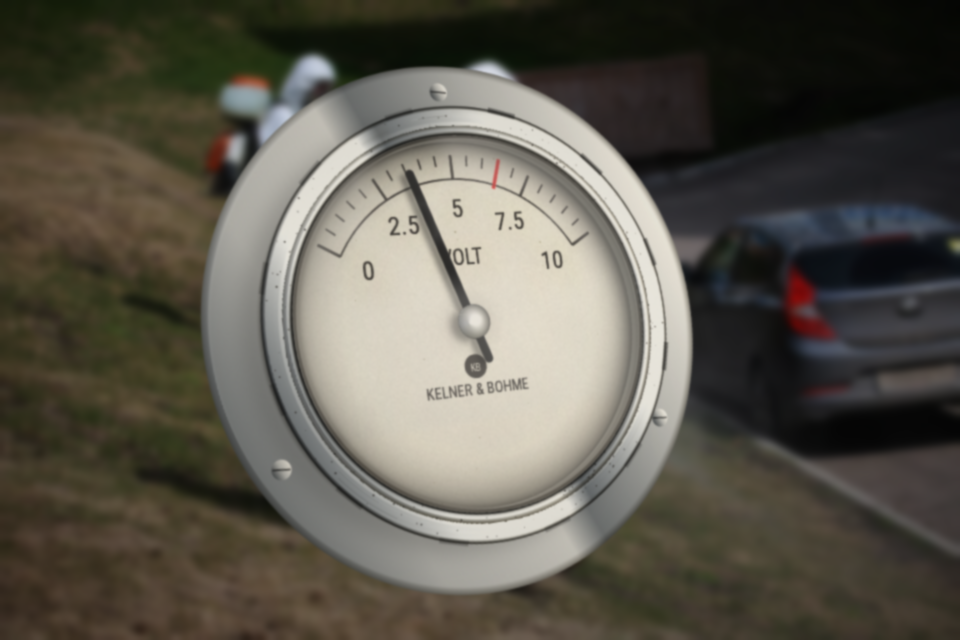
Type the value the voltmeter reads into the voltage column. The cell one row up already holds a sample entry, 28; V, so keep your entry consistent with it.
3.5; V
